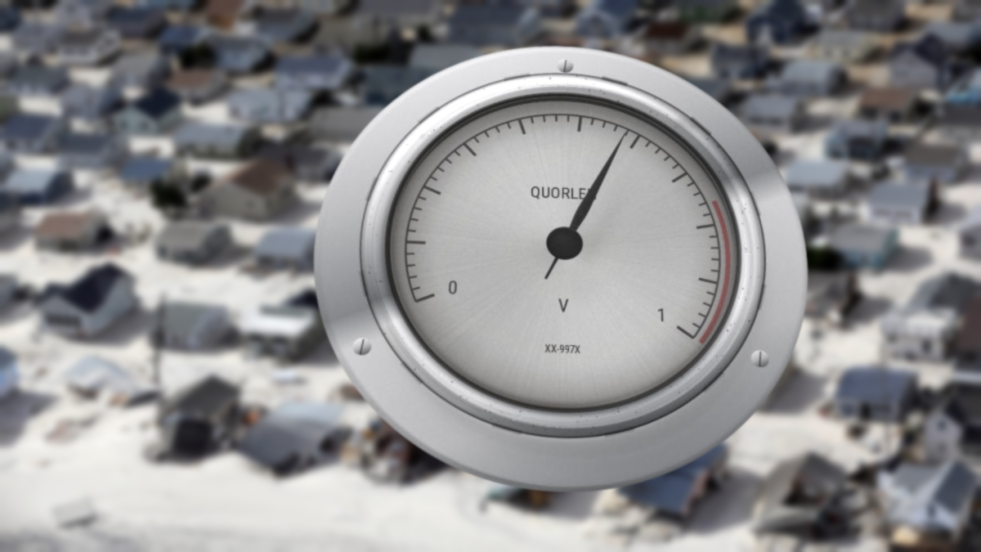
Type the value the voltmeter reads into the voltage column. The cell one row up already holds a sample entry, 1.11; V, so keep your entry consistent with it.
0.58; V
